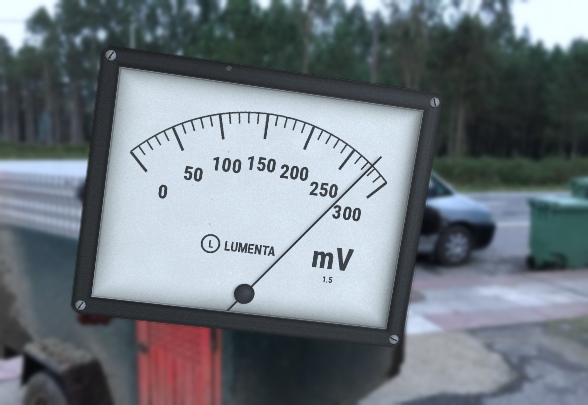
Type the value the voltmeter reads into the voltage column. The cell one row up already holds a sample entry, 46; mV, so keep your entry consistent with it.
275; mV
